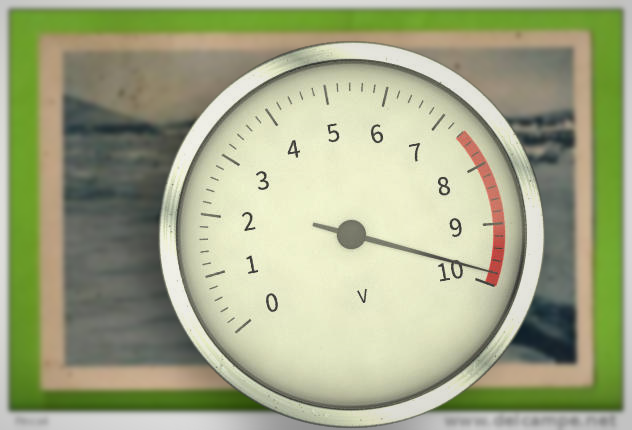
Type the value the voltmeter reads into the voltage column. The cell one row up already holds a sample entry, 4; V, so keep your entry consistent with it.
9.8; V
